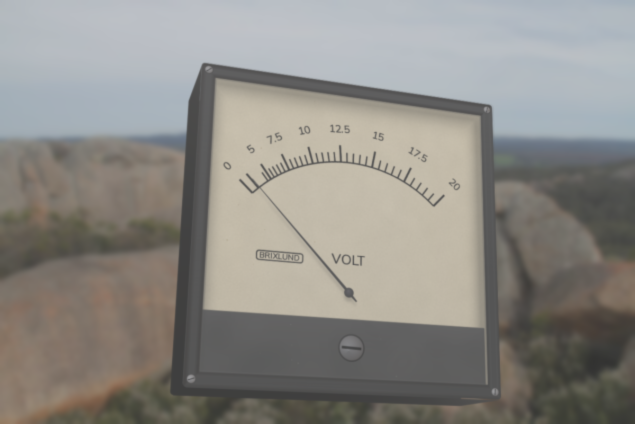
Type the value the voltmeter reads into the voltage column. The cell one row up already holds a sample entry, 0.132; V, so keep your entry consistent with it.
2.5; V
